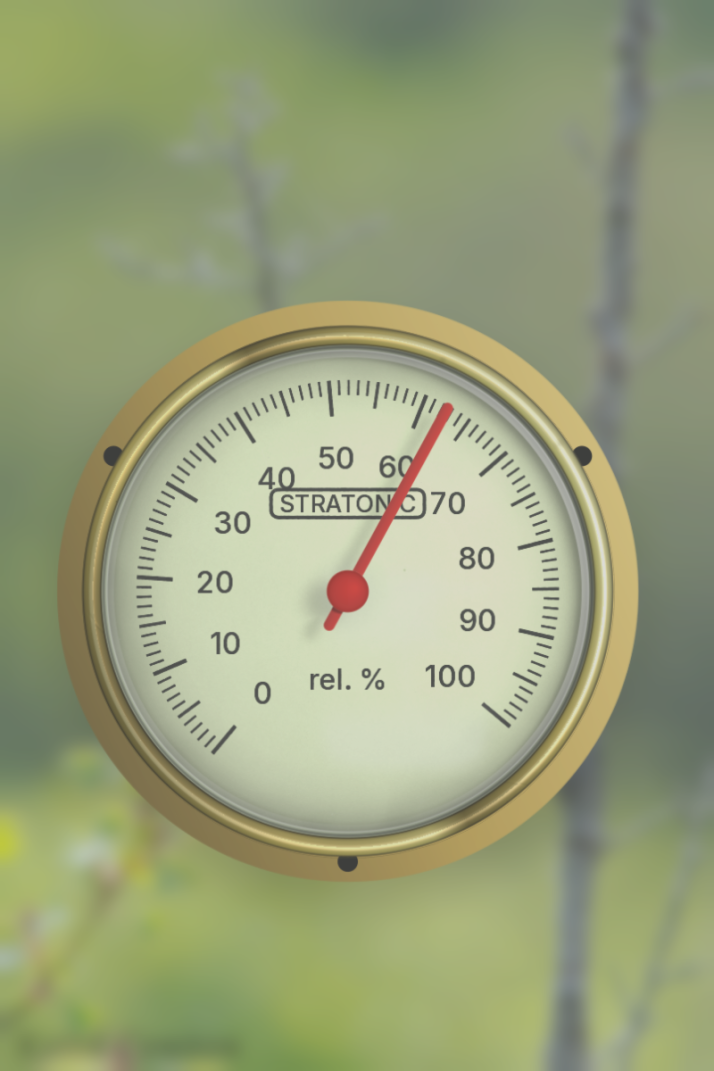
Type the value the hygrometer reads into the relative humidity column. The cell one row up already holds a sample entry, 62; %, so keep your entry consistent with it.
62.5; %
